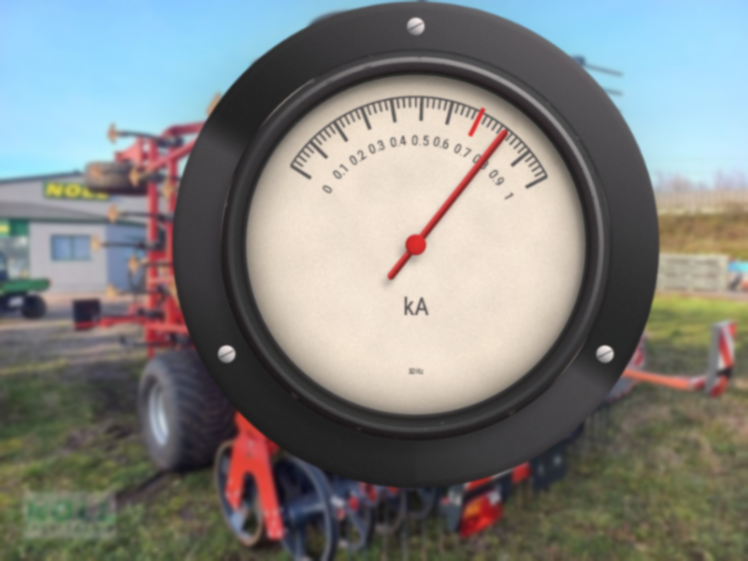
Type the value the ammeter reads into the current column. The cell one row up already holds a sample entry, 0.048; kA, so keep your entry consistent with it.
0.8; kA
